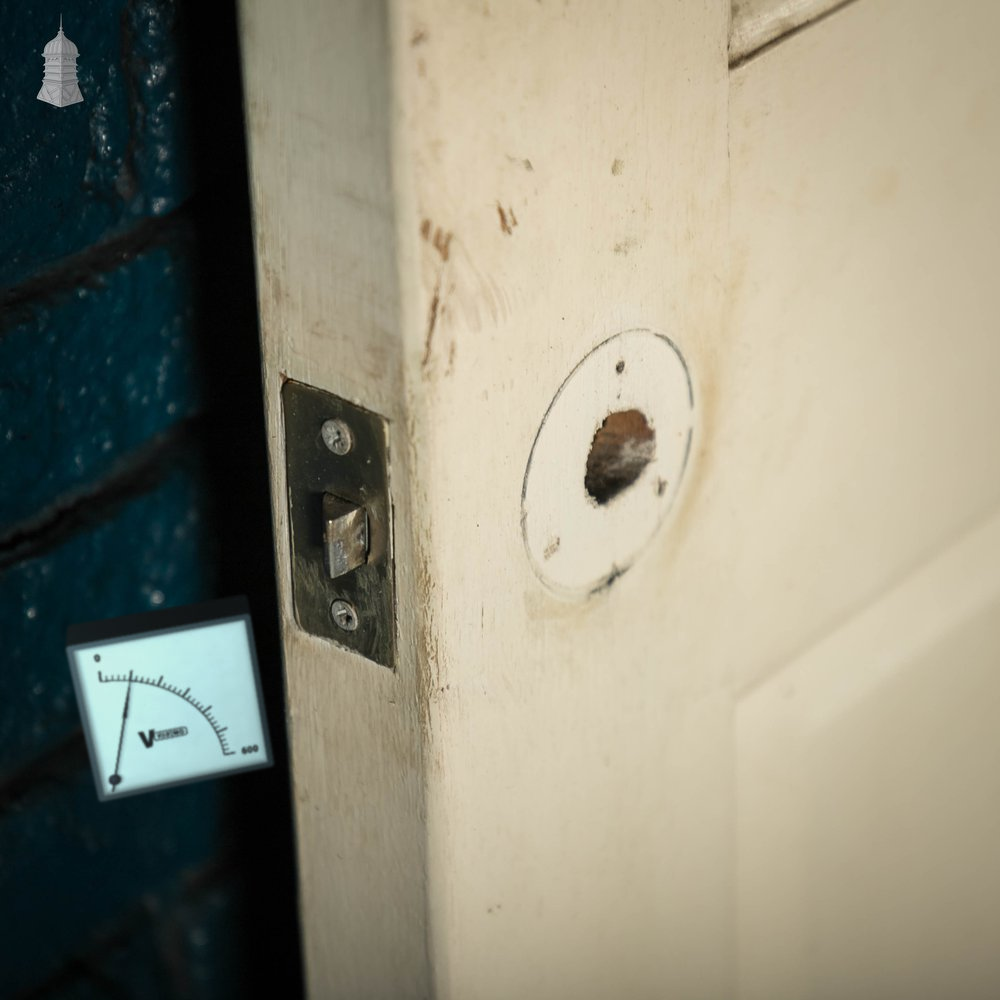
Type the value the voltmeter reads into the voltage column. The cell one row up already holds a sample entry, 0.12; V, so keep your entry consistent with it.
100; V
